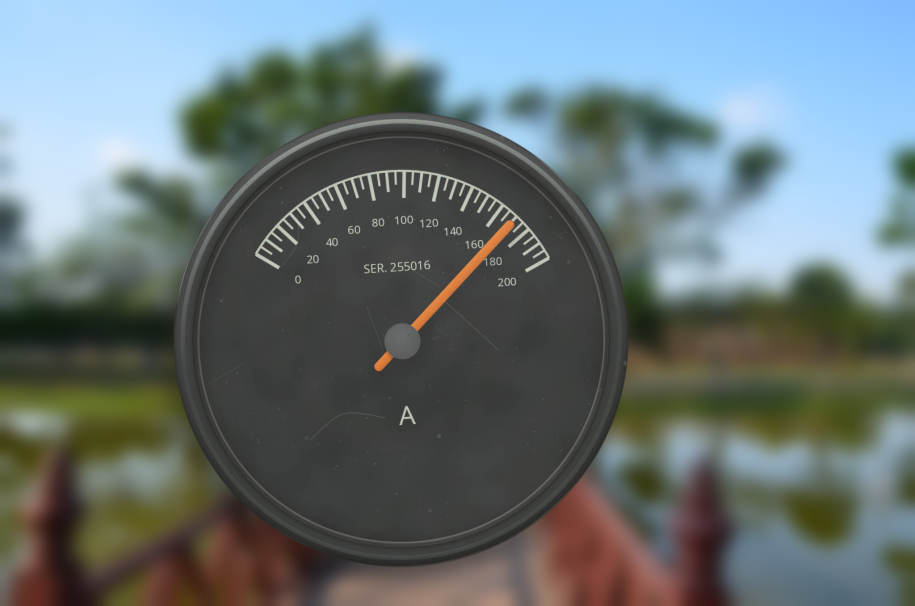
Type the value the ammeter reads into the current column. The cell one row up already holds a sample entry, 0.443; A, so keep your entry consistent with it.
170; A
